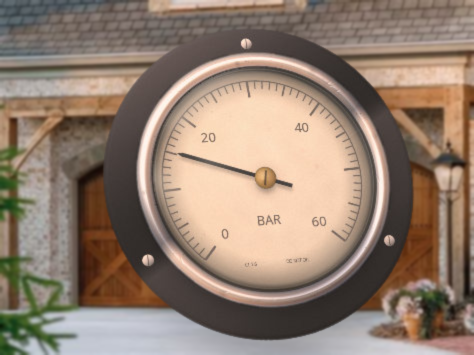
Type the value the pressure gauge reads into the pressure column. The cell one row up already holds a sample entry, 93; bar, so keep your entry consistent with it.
15; bar
